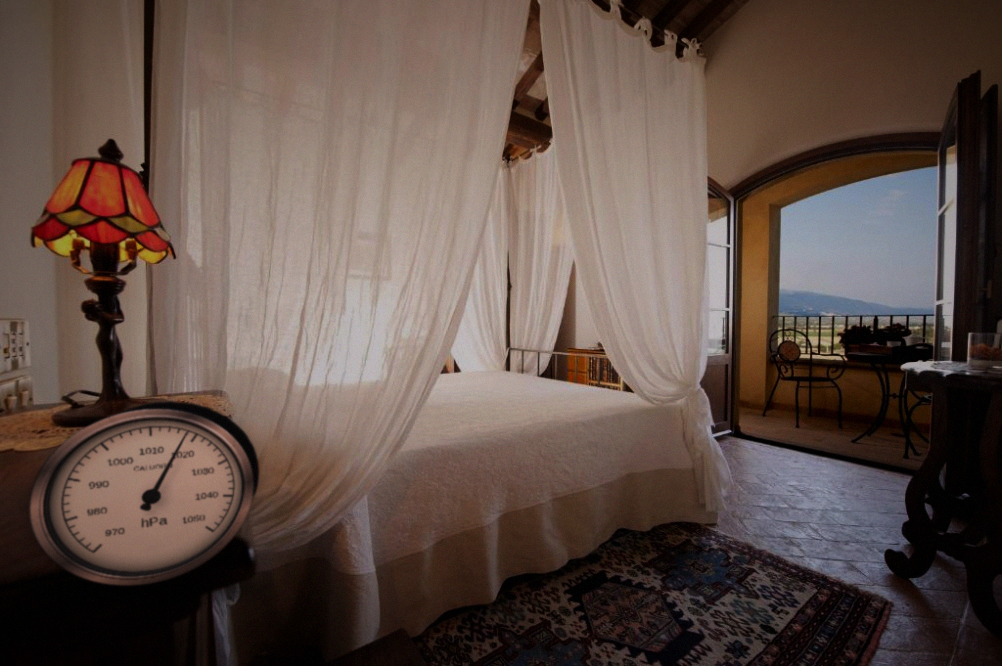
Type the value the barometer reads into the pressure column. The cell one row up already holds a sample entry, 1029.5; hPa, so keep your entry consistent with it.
1018; hPa
